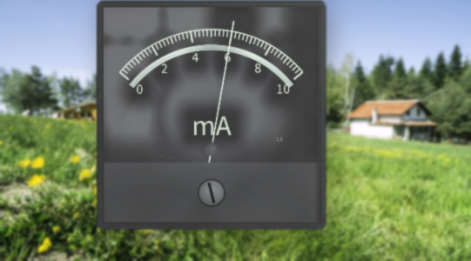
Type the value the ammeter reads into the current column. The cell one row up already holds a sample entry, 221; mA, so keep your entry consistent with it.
6; mA
